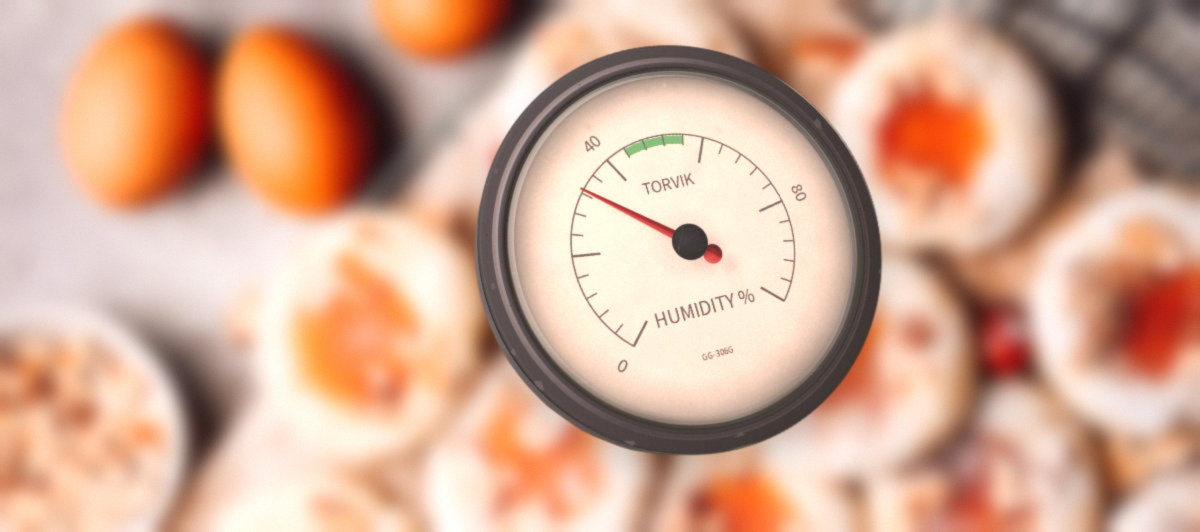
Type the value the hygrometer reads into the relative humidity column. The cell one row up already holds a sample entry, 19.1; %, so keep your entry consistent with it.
32; %
